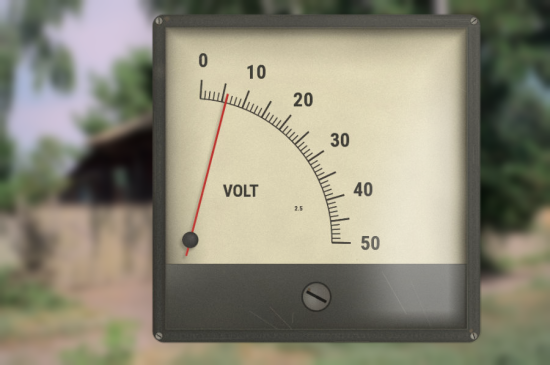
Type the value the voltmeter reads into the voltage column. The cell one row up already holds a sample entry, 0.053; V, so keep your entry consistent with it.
6; V
